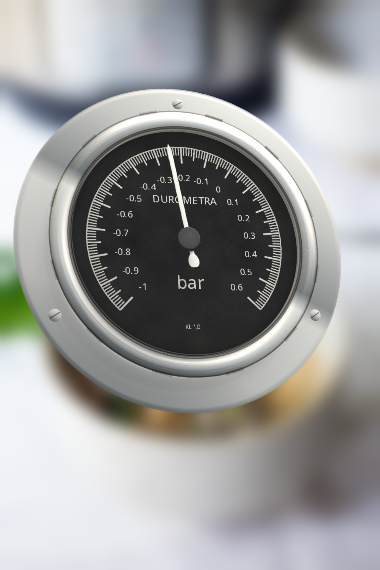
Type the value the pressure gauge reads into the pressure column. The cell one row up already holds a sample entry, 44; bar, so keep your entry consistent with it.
-0.25; bar
